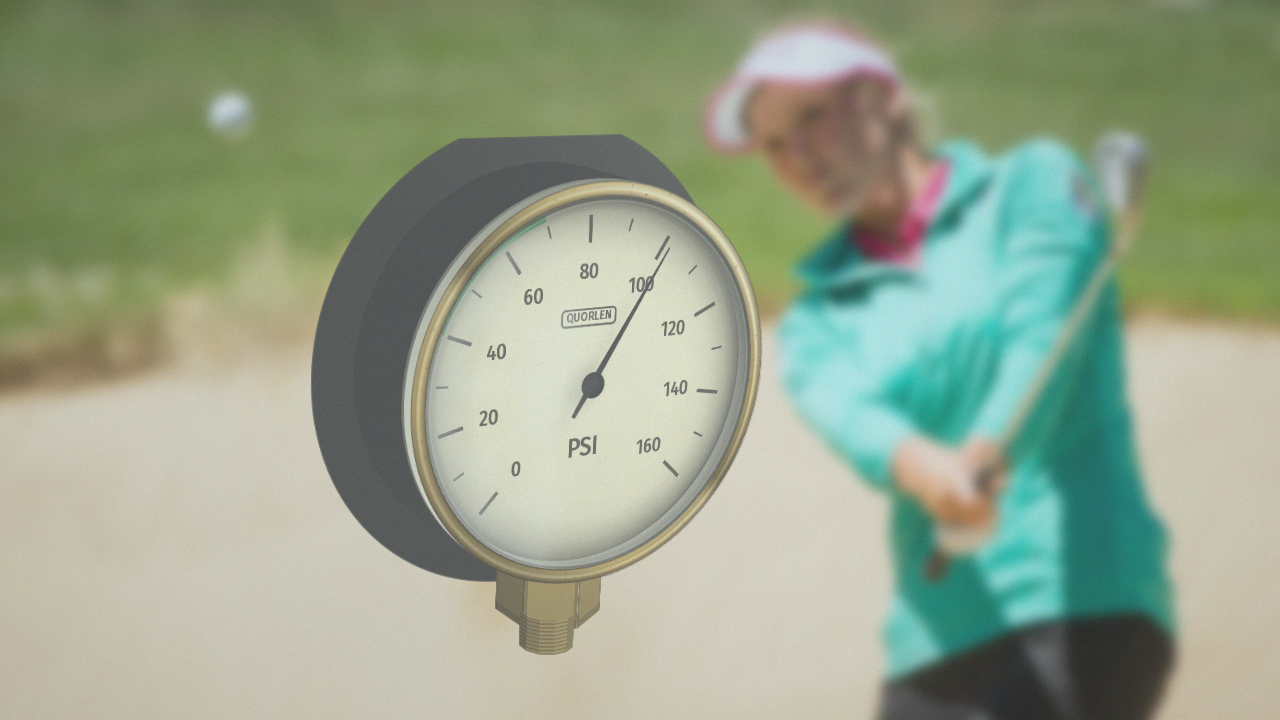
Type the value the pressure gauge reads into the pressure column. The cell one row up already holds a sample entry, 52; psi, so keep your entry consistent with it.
100; psi
